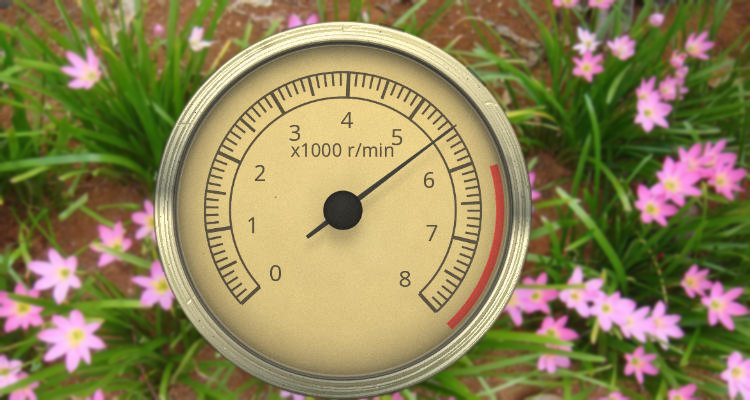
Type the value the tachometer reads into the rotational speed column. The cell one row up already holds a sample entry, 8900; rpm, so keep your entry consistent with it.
5500; rpm
